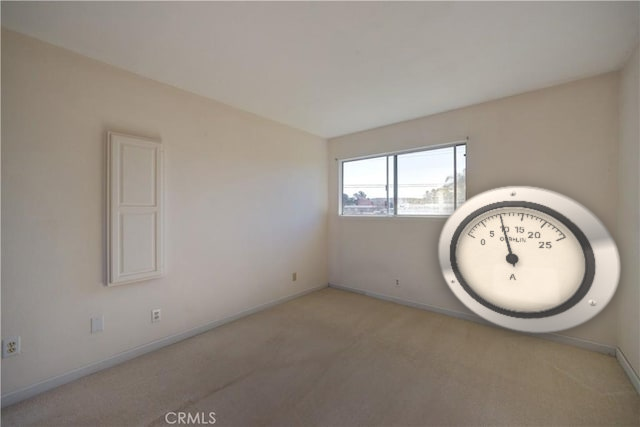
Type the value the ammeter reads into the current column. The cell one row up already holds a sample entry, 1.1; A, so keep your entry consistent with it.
10; A
